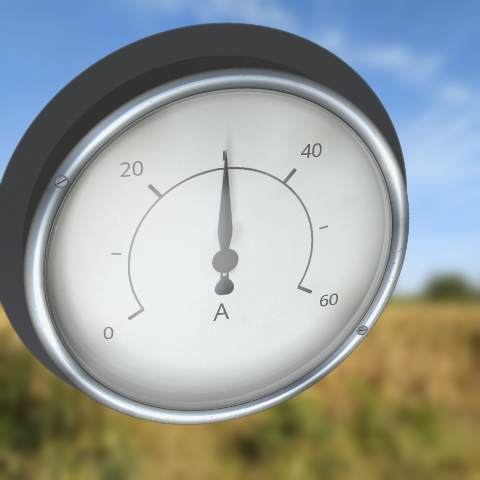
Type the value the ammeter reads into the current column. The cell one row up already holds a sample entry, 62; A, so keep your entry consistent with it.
30; A
